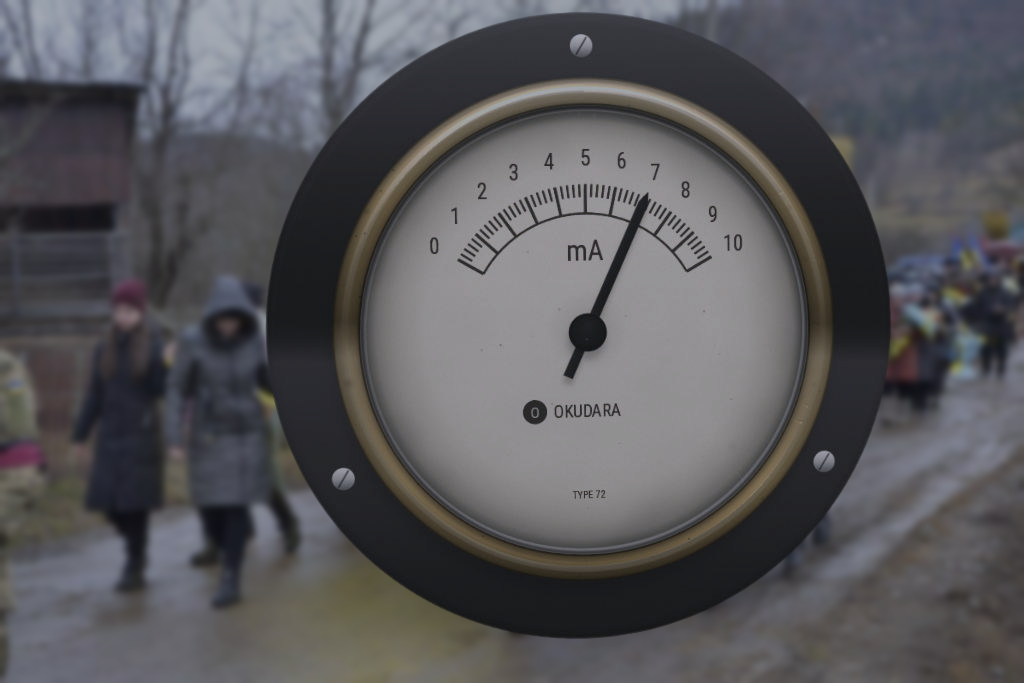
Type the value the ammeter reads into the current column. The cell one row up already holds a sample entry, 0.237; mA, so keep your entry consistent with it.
7; mA
